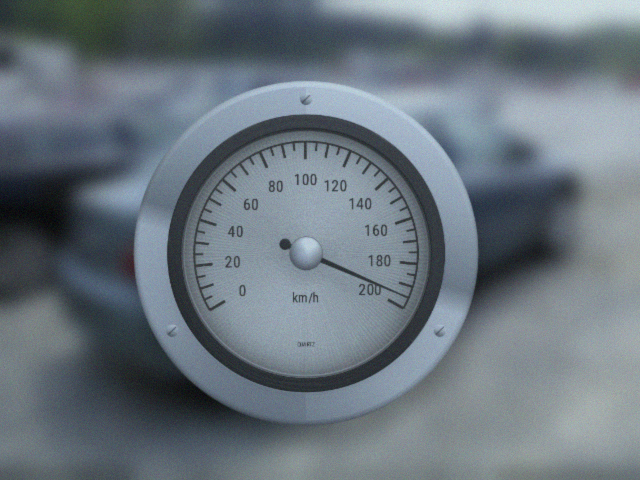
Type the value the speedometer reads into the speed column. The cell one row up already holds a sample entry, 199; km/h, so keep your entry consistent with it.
195; km/h
